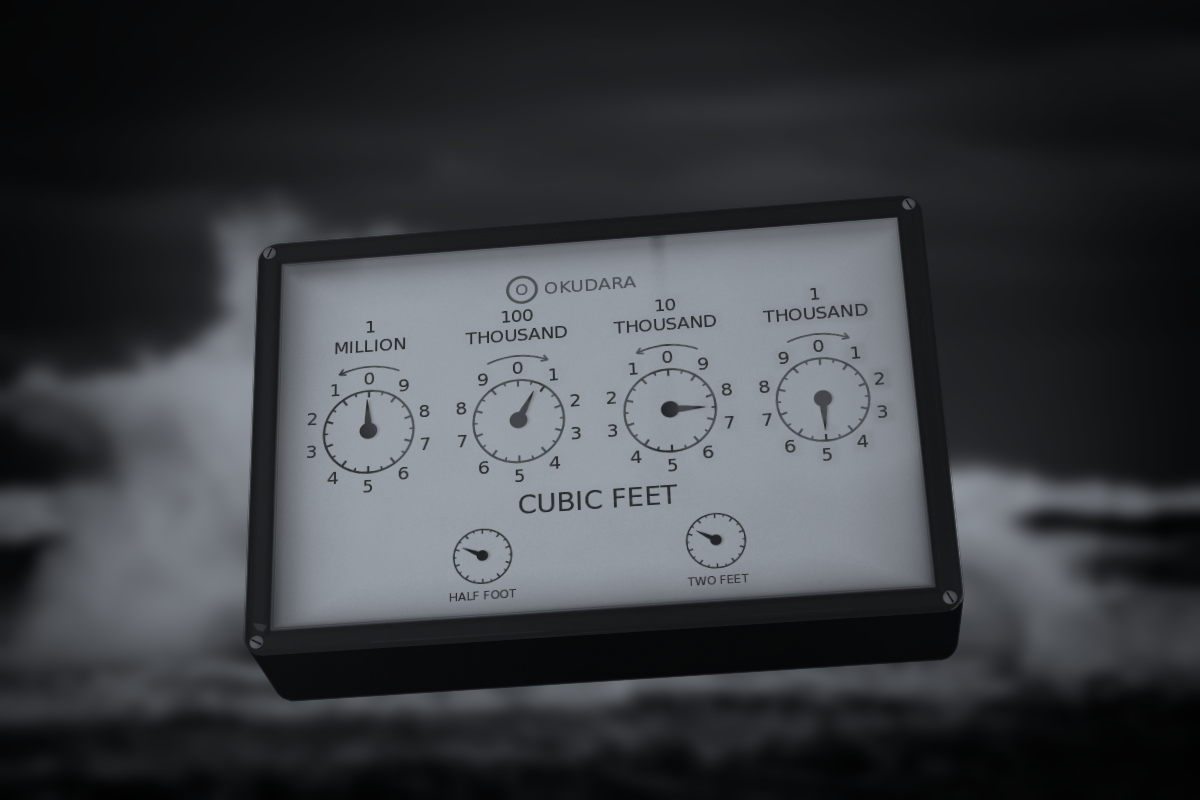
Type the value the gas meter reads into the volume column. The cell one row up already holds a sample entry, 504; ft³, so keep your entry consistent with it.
7500; ft³
